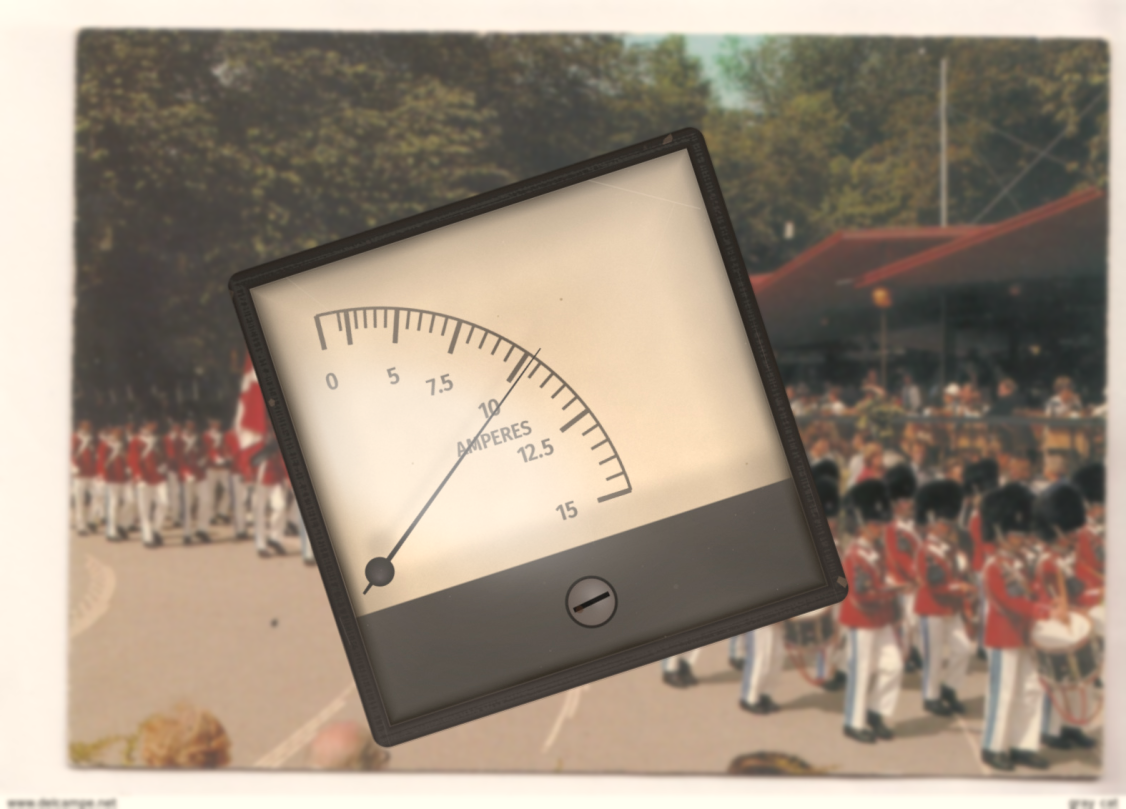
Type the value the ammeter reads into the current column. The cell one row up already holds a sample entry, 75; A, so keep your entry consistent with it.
10.25; A
